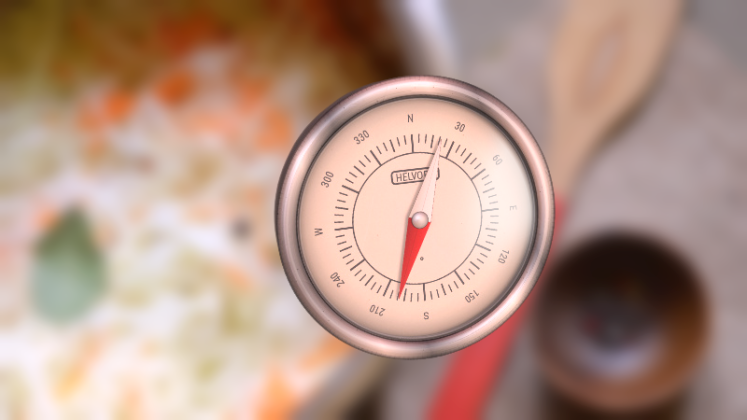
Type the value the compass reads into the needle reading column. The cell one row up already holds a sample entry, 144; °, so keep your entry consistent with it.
200; °
